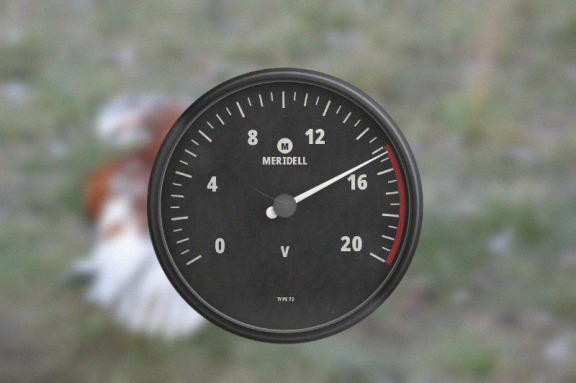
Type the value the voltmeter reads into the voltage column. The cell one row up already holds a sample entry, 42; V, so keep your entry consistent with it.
15.25; V
